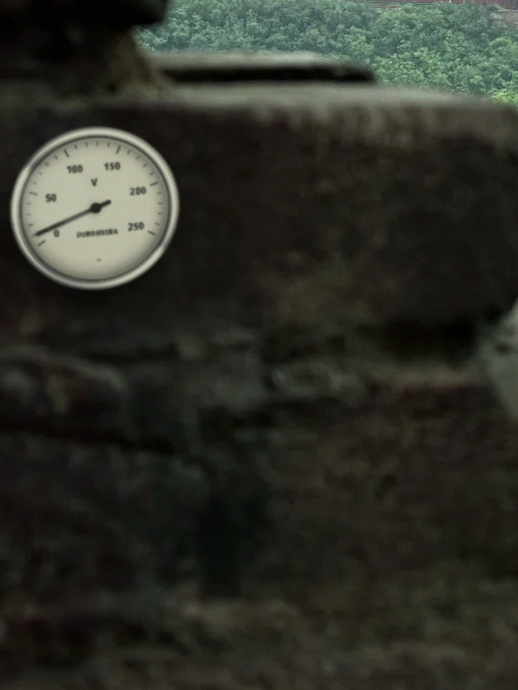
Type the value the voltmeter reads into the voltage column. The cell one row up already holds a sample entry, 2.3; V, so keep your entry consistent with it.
10; V
